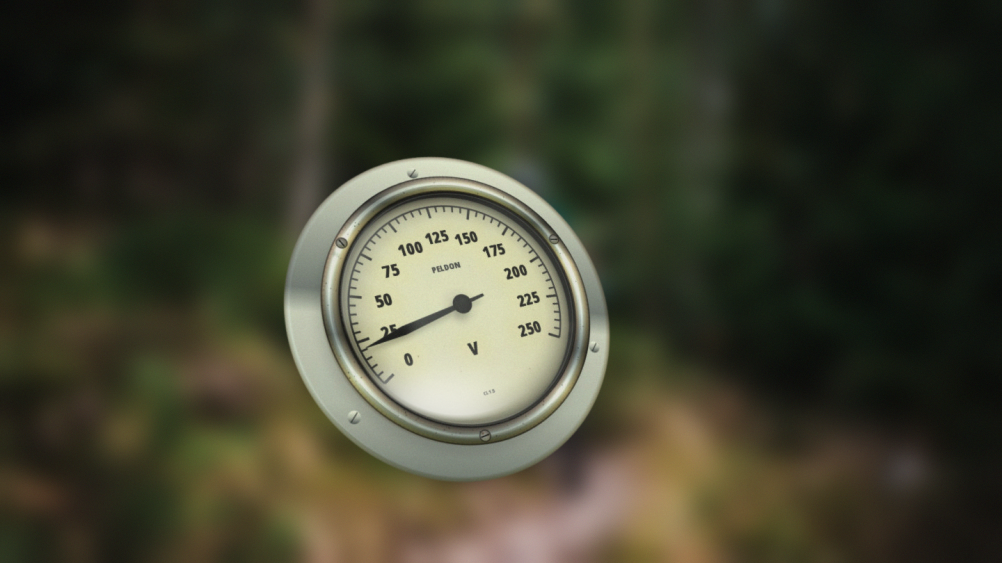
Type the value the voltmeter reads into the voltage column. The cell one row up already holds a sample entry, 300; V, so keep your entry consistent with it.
20; V
